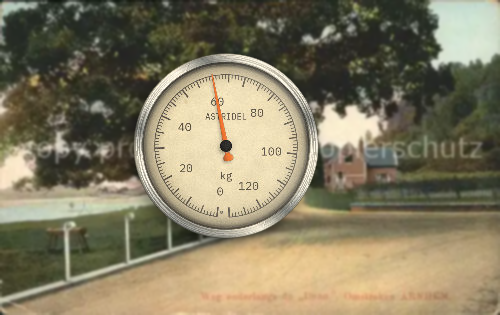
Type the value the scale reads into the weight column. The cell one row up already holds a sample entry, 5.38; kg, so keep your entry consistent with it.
60; kg
